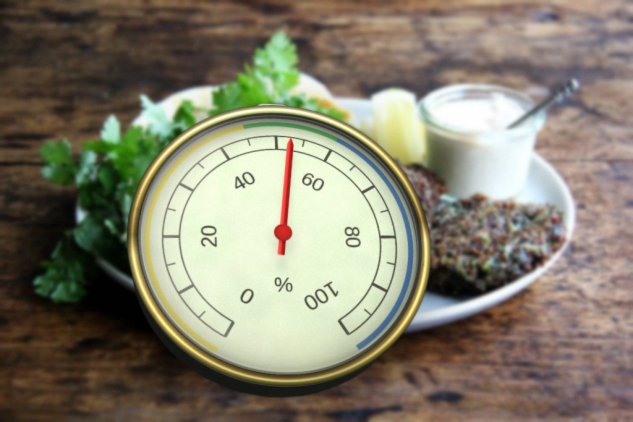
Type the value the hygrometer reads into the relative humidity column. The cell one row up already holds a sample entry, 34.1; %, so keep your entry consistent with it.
52.5; %
